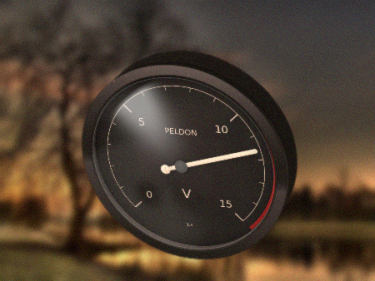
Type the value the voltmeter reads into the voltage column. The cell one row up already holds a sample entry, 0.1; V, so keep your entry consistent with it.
11.5; V
